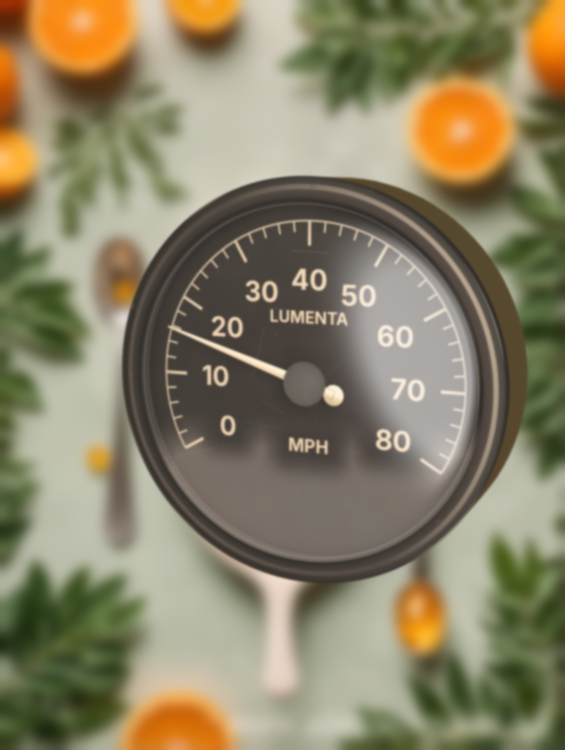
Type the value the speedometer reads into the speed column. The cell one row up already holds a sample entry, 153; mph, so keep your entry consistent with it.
16; mph
